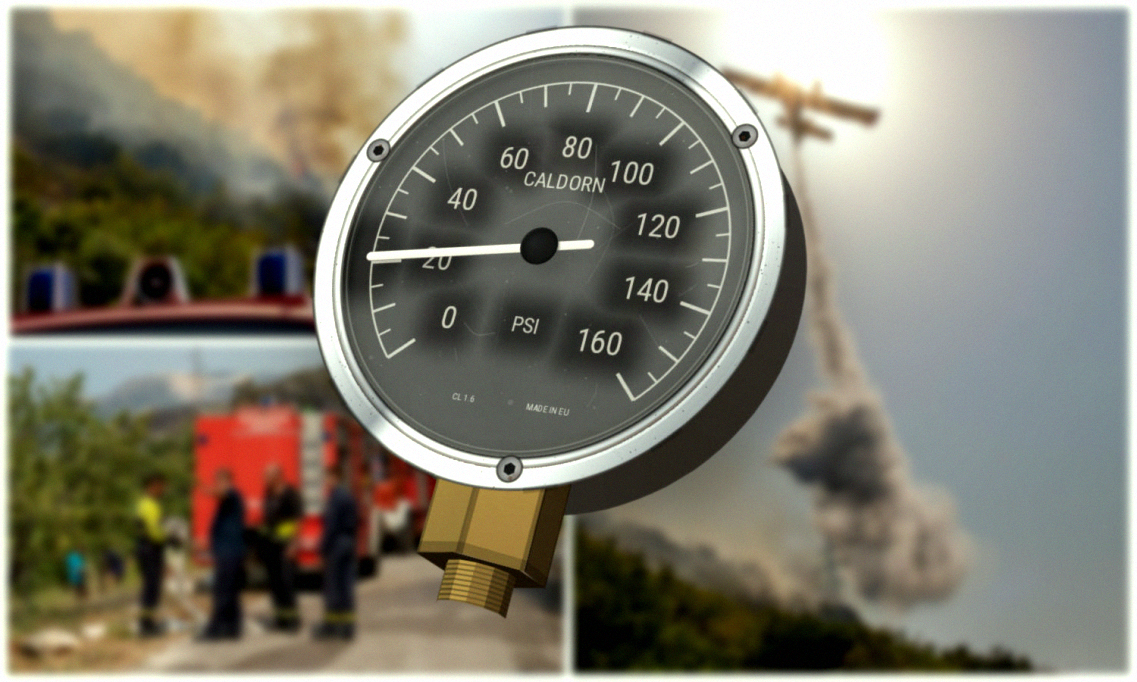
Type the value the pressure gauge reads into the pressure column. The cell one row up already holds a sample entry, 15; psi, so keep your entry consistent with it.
20; psi
